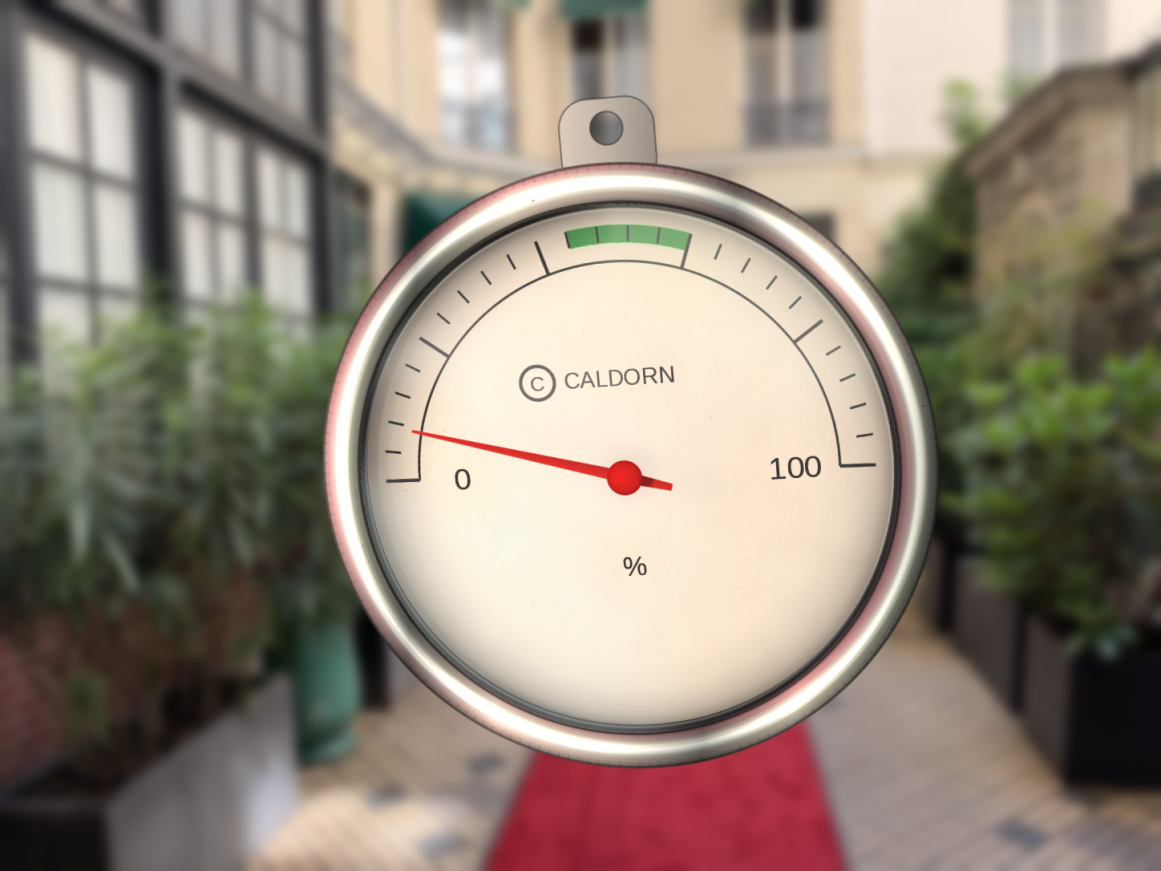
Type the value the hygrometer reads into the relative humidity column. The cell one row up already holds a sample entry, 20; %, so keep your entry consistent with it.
8; %
